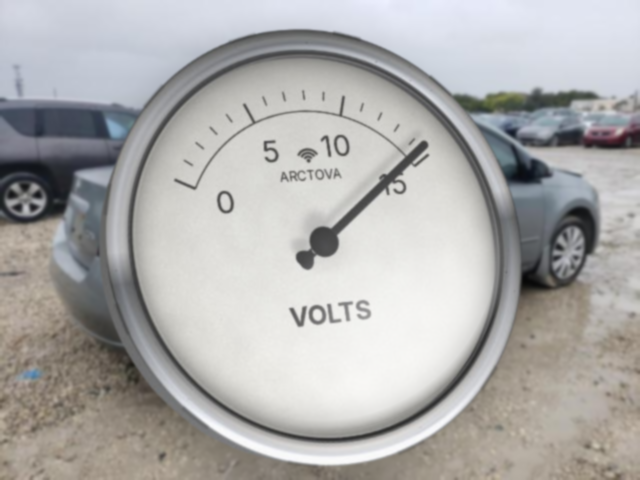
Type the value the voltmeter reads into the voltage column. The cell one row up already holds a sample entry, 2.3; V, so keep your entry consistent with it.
14.5; V
